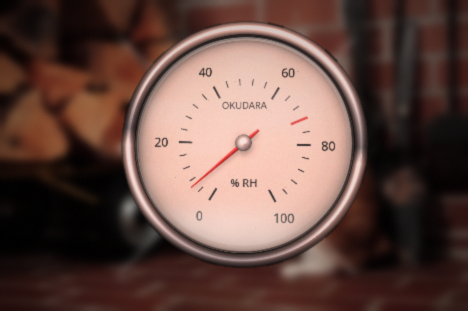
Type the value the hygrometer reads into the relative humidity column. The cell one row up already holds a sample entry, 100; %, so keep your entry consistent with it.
6; %
